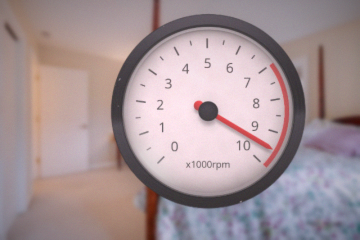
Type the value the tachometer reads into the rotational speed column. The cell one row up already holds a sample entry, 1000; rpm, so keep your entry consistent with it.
9500; rpm
